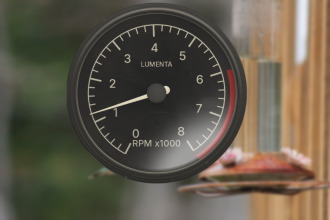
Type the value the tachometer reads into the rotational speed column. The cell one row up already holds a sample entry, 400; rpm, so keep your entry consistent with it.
1200; rpm
